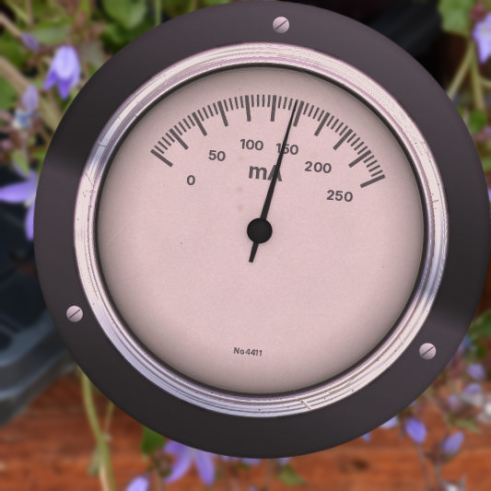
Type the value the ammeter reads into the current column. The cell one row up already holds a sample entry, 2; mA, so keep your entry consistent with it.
145; mA
